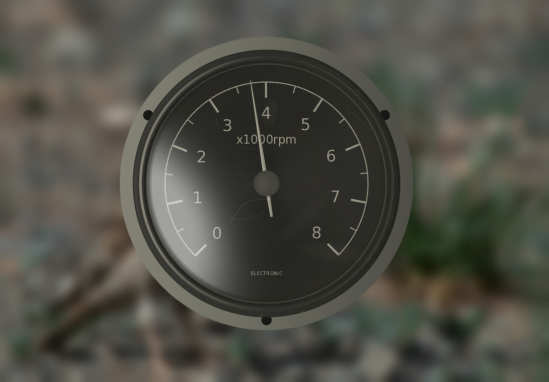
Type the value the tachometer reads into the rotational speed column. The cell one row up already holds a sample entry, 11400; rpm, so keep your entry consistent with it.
3750; rpm
